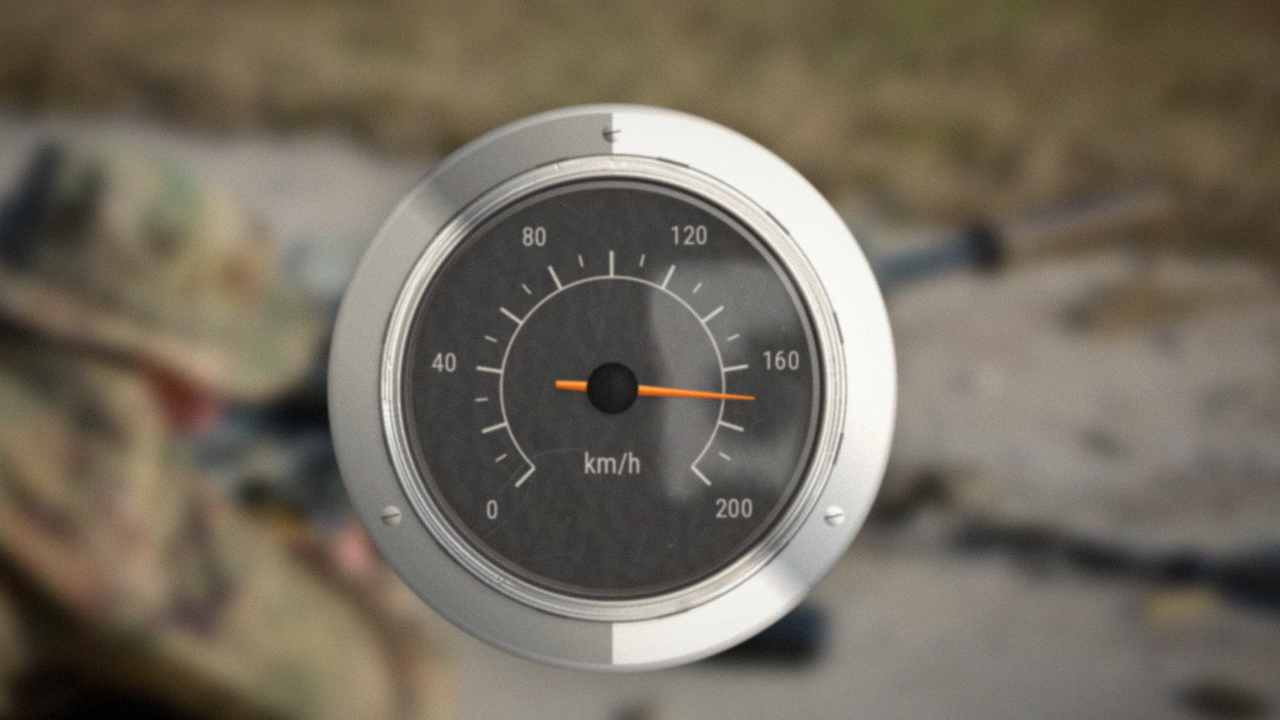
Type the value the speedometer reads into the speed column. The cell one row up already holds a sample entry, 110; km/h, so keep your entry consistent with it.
170; km/h
